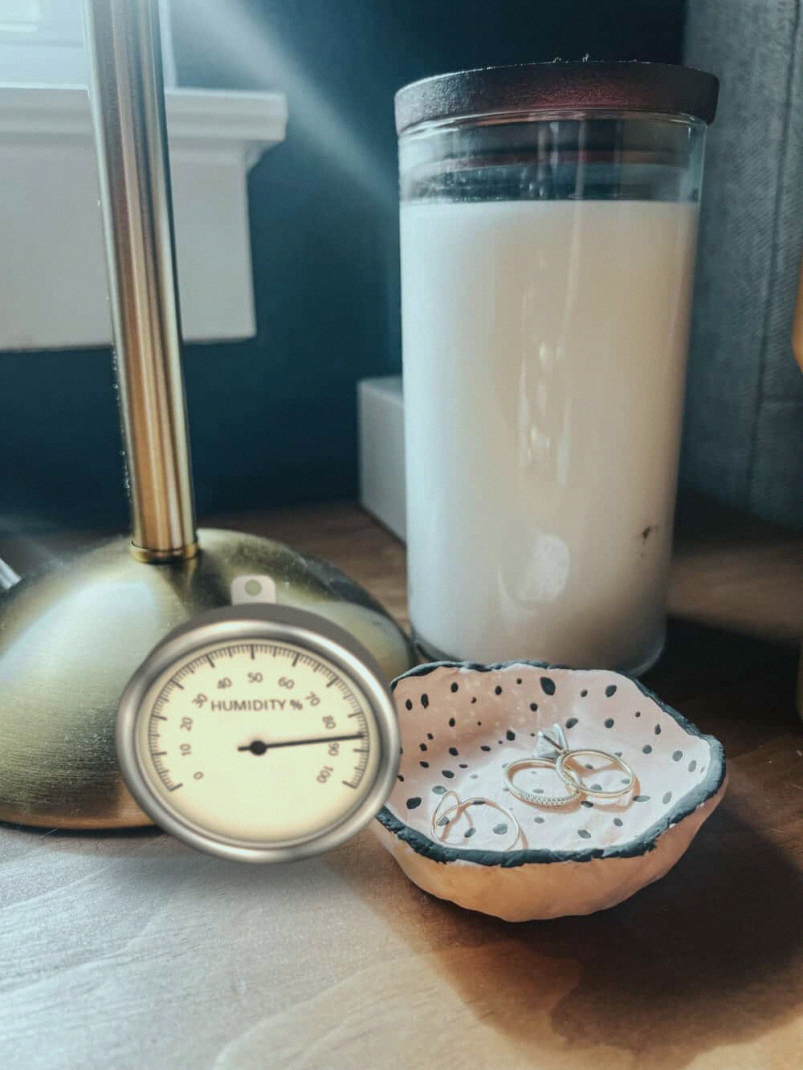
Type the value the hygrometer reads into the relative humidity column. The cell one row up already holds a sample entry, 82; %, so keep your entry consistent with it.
85; %
